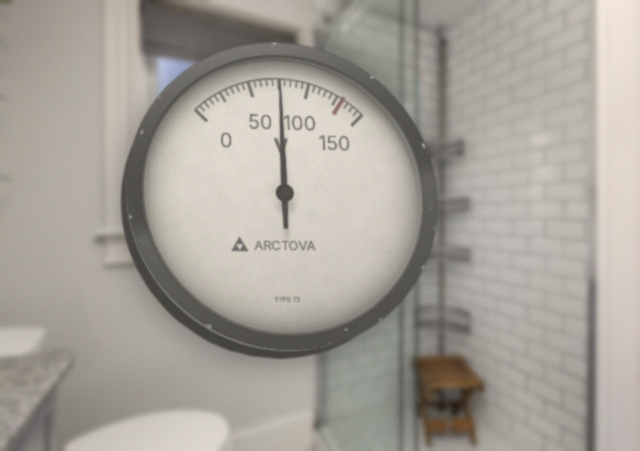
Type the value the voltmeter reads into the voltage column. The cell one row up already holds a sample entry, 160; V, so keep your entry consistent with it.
75; V
